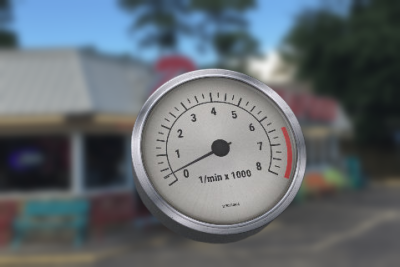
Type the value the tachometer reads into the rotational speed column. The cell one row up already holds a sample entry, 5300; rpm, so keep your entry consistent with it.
250; rpm
